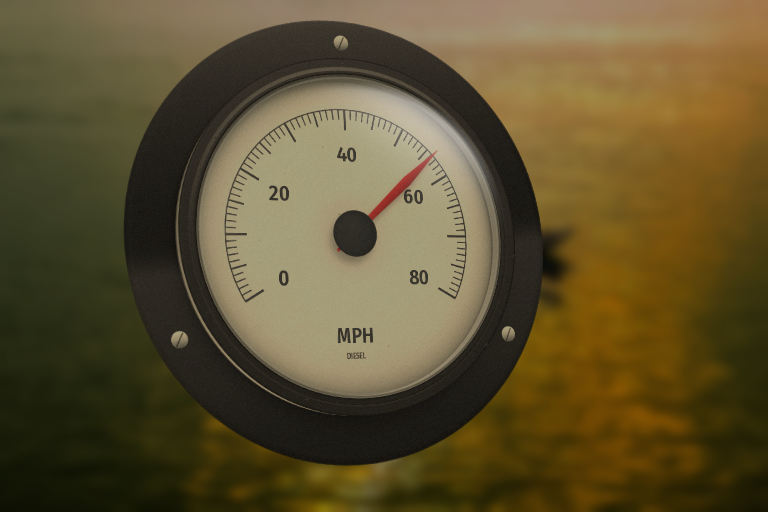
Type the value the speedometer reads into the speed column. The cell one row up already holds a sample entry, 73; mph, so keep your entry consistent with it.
56; mph
